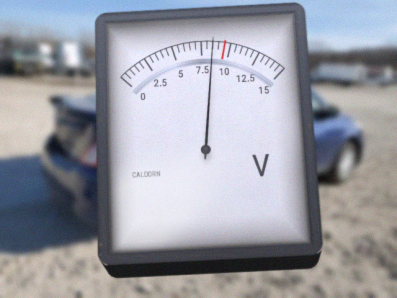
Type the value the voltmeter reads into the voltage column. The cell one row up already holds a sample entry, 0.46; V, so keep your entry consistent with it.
8.5; V
